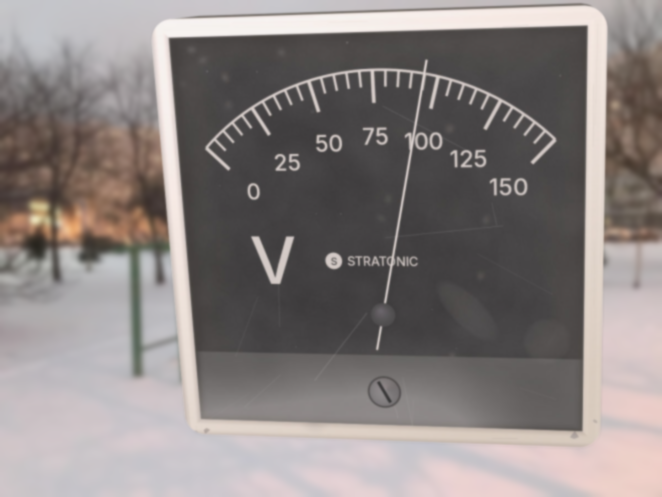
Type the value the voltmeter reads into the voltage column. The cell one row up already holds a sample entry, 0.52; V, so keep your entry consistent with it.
95; V
